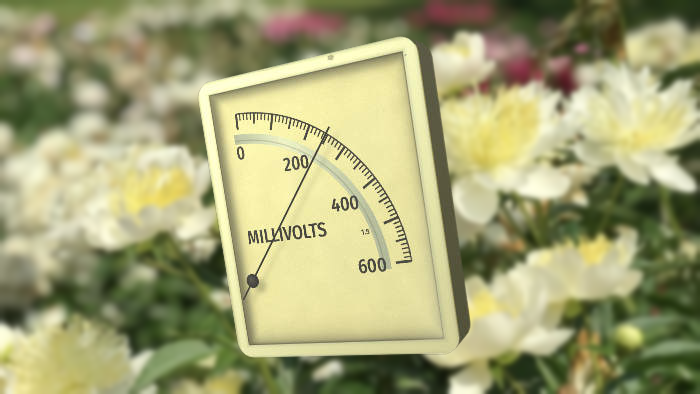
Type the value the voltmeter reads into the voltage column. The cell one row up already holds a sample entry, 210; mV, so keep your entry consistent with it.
250; mV
